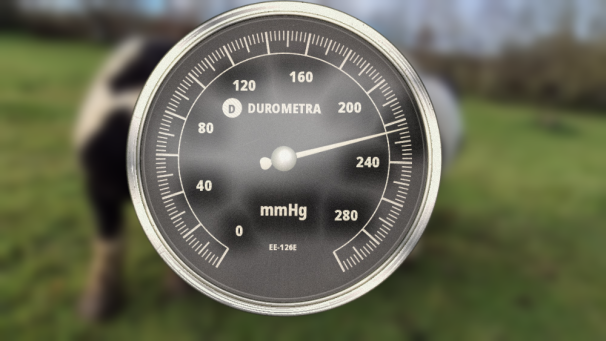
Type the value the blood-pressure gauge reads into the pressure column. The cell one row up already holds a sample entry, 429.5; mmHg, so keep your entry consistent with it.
224; mmHg
